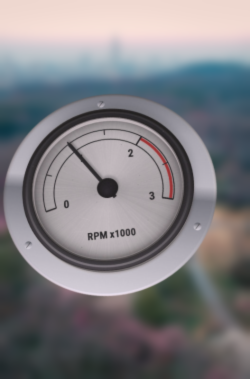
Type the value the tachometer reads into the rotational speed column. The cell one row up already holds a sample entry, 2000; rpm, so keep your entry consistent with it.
1000; rpm
